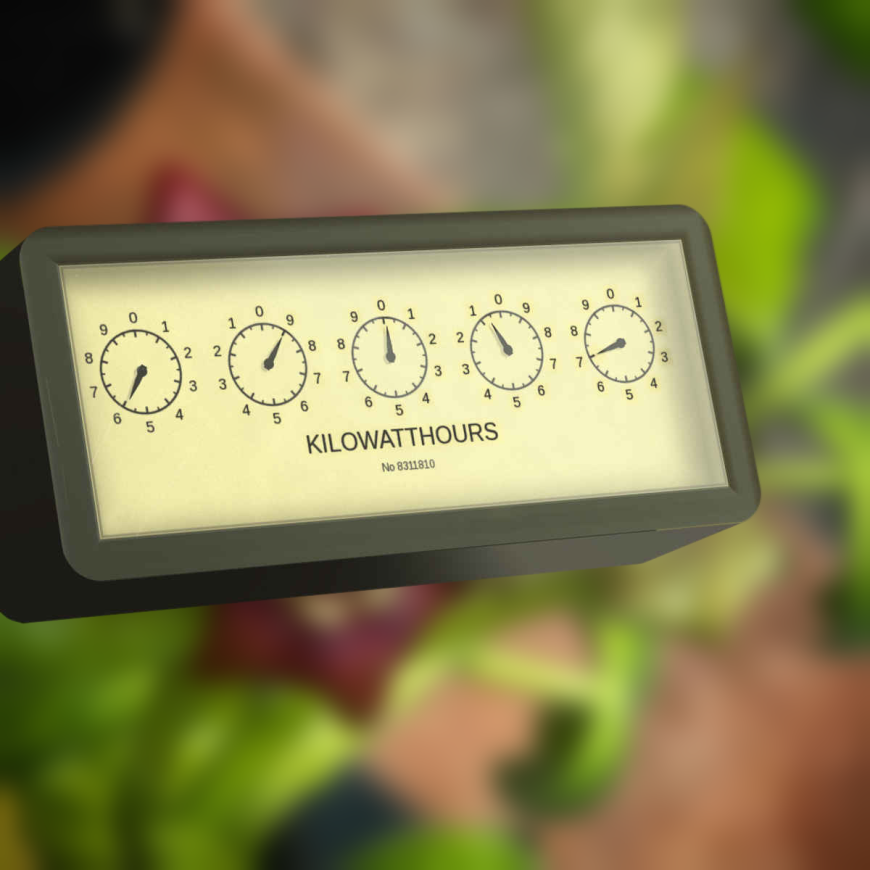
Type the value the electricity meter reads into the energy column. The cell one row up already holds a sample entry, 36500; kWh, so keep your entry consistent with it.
59007; kWh
